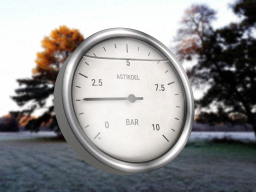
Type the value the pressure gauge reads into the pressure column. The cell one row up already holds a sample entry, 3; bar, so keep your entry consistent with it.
1.5; bar
